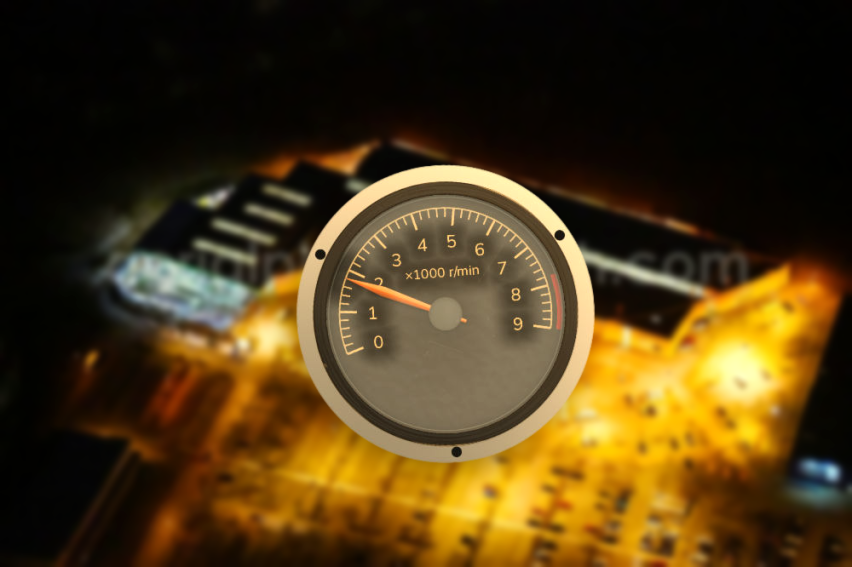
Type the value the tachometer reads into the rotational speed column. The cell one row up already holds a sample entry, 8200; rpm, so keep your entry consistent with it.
1800; rpm
